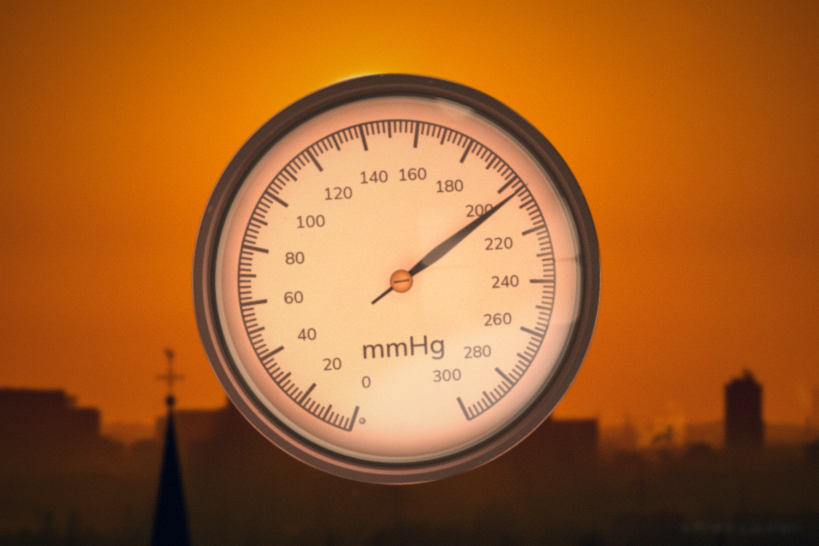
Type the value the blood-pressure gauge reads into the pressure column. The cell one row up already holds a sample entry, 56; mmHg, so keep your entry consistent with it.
204; mmHg
